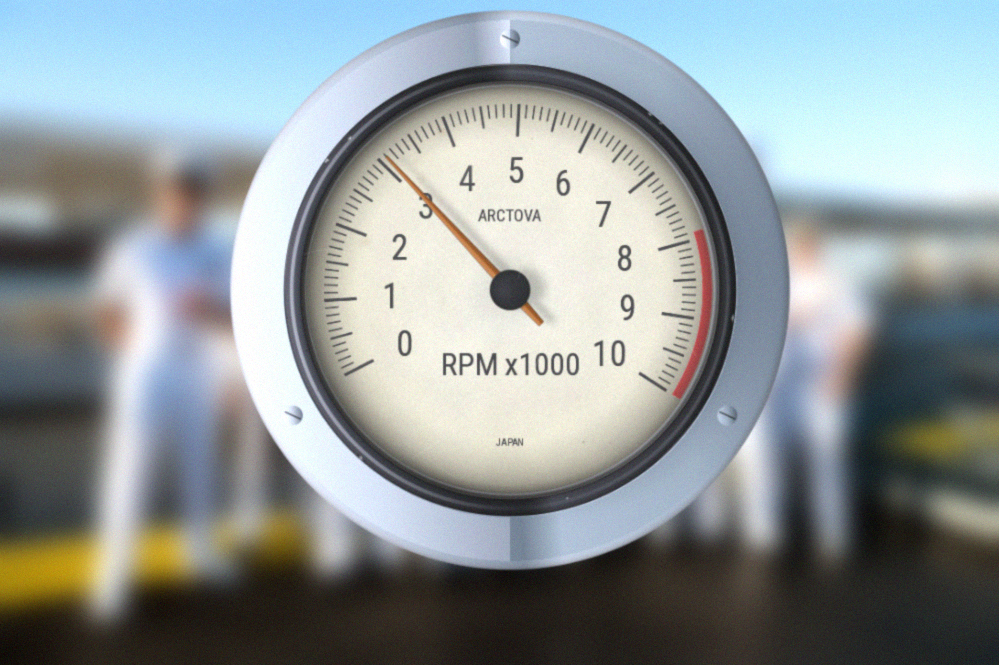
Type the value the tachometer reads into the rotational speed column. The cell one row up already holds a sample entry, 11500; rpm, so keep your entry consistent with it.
3100; rpm
